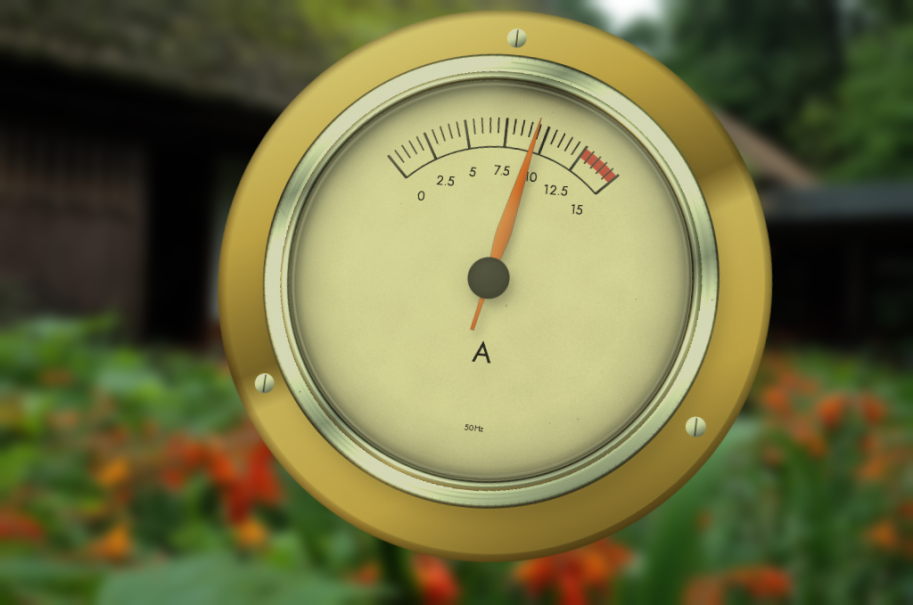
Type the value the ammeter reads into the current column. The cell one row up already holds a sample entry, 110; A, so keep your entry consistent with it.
9.5; A
